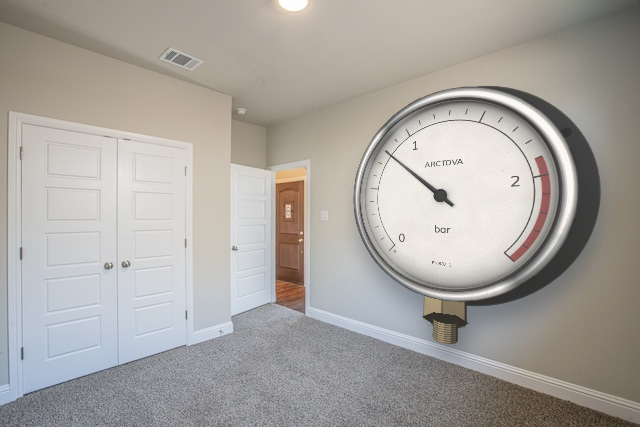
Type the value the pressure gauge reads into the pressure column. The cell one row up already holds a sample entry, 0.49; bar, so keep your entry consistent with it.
0.8; bar
